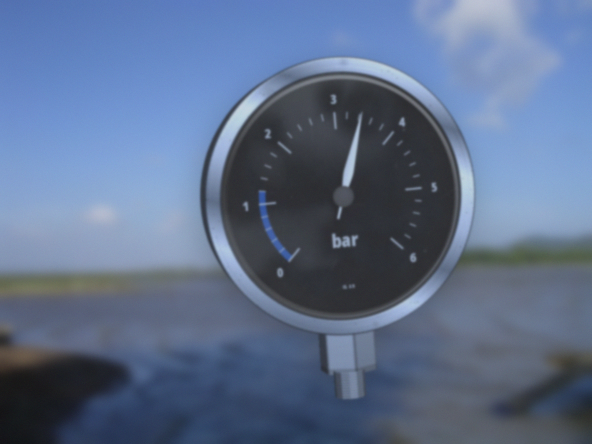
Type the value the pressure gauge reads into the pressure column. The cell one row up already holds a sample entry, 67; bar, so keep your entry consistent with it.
3.4; bar
